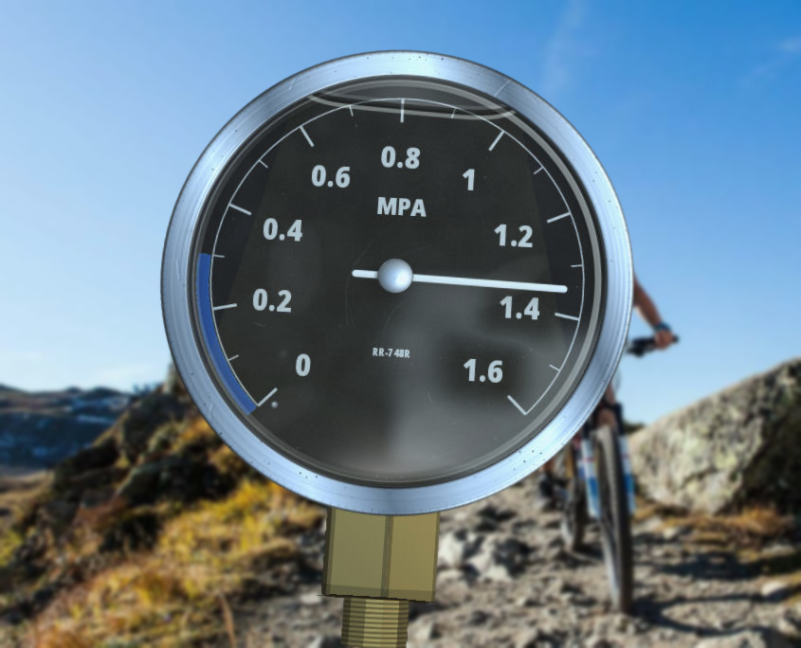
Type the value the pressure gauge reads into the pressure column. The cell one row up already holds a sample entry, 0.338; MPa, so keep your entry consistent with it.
1.35; MPa
